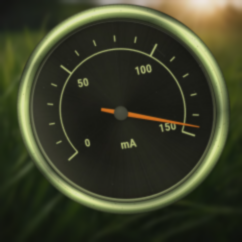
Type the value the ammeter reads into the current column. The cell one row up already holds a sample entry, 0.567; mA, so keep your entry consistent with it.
145; mA
